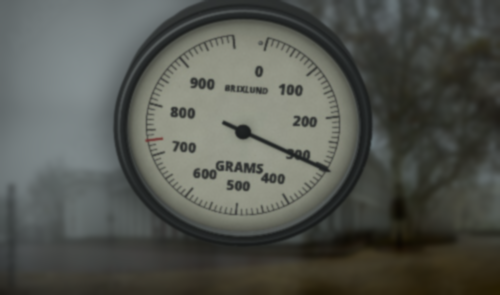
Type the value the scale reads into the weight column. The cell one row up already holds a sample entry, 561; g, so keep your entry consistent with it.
300; g
